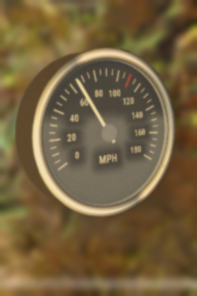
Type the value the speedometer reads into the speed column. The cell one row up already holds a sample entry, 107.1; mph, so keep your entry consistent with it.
65; mph
